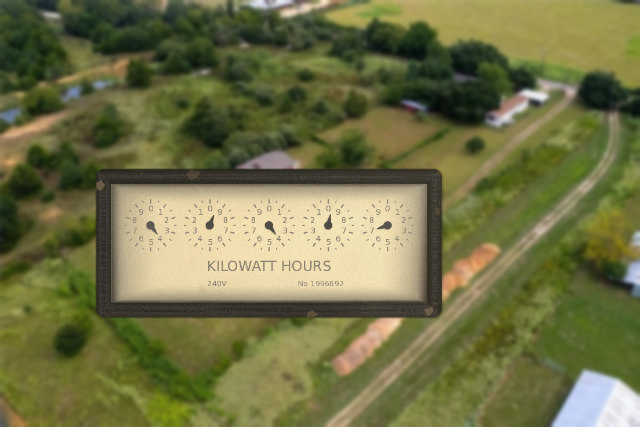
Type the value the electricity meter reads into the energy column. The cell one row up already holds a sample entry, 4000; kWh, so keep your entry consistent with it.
39397; kWh
